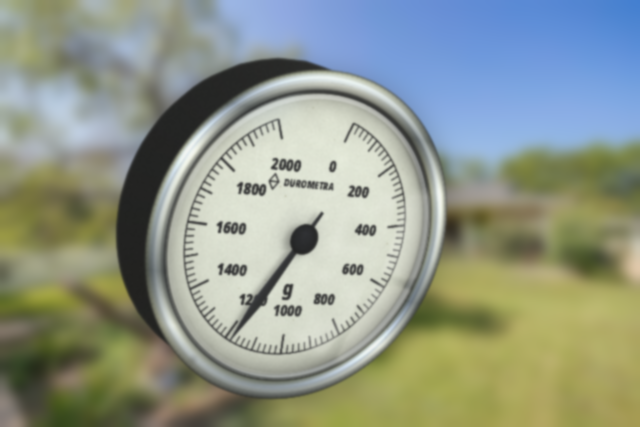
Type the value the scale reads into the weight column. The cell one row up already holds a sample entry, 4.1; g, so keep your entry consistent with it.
1200; g
